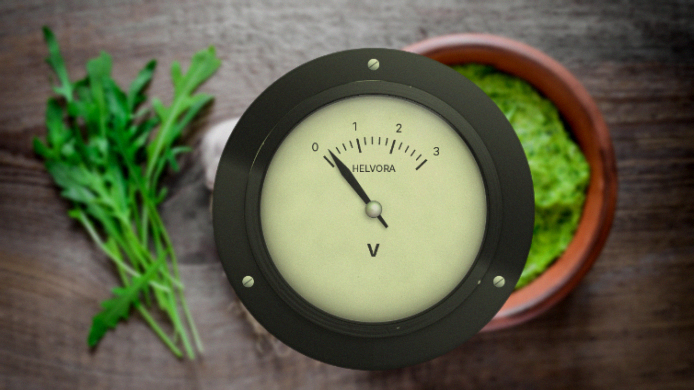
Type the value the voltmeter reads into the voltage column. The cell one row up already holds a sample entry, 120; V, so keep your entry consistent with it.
0.2; V
